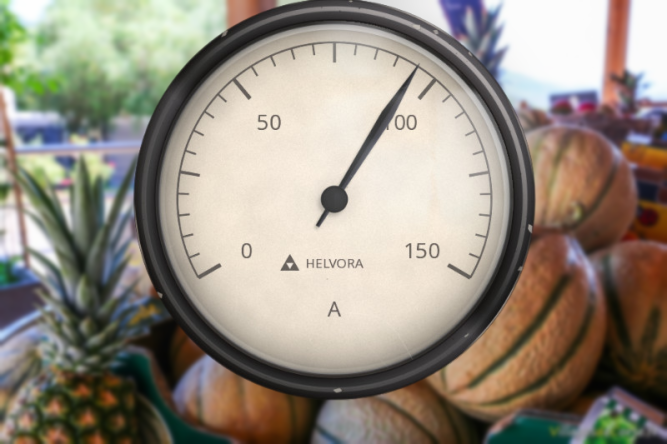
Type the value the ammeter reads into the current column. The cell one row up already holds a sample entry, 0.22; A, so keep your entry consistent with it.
95; A
